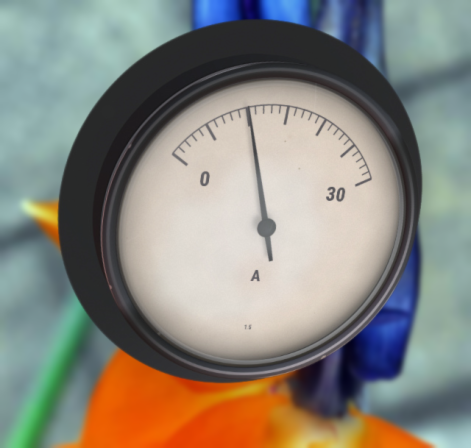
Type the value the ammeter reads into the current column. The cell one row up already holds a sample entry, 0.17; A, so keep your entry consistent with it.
10; A
